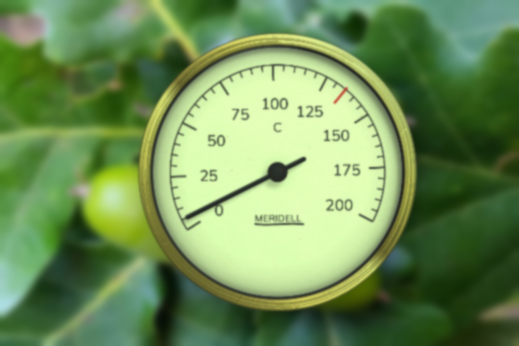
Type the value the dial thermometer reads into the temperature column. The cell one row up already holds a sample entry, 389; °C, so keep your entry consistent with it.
5; °C
